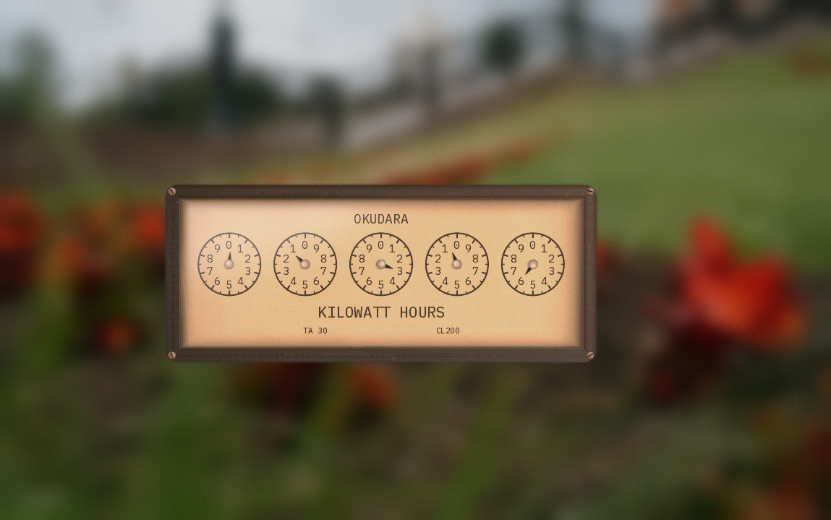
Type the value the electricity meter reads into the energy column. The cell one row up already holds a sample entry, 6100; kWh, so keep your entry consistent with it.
1306; kWh
